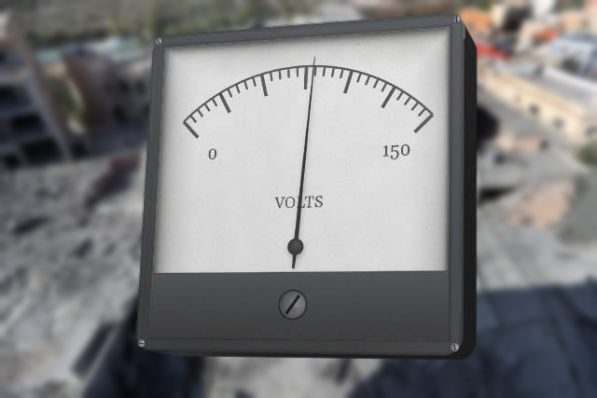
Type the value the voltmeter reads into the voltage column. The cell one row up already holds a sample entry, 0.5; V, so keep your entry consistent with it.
80; V
